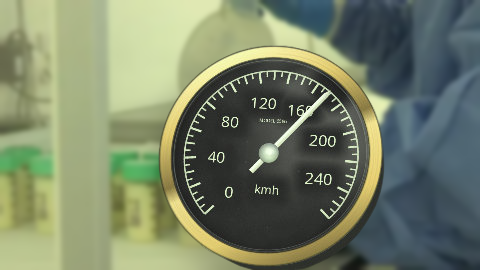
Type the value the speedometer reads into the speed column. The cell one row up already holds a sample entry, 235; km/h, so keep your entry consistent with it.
170; km/h
